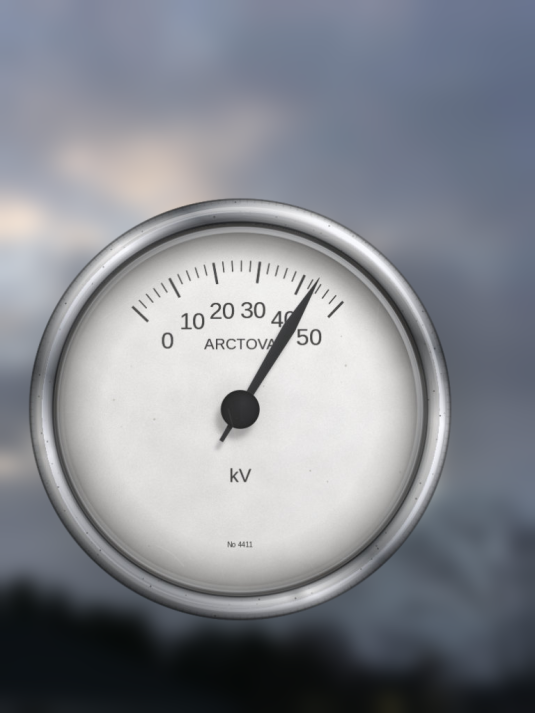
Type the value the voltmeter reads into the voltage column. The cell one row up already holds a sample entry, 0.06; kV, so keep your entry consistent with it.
43; kV
